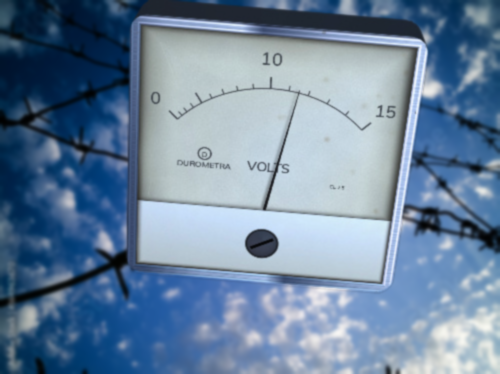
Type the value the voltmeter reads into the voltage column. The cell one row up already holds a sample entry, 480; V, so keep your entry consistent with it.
11.5; V
